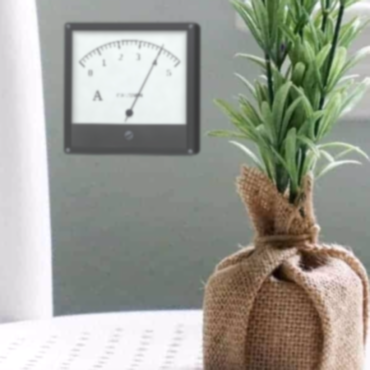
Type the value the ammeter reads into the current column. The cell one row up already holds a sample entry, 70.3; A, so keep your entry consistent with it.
4; A
